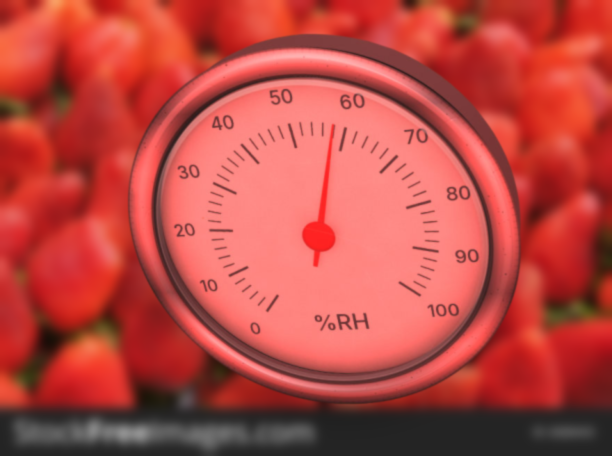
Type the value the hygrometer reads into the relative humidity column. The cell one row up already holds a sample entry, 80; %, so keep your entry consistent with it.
58; %
